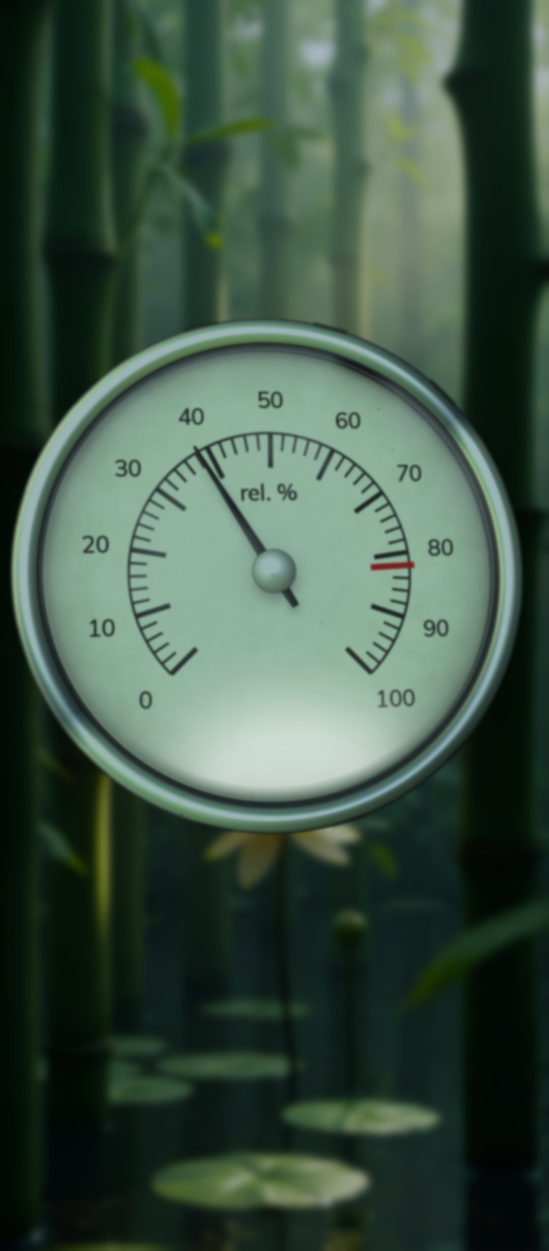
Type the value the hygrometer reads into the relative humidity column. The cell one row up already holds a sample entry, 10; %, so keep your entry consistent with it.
38; %
